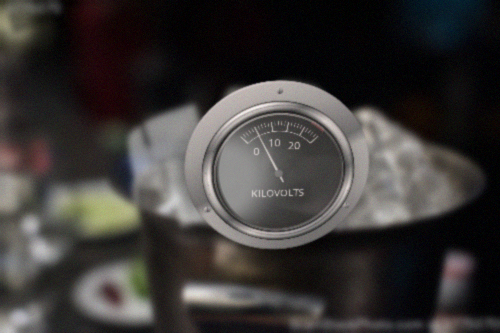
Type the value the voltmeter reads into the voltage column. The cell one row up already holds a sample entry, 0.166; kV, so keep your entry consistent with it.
5; kV
